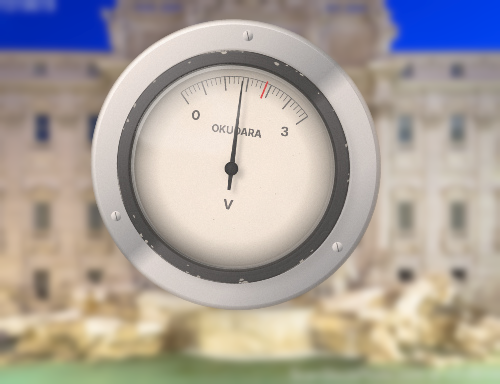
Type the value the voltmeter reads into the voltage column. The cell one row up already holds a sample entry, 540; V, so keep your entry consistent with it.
1.4; V
